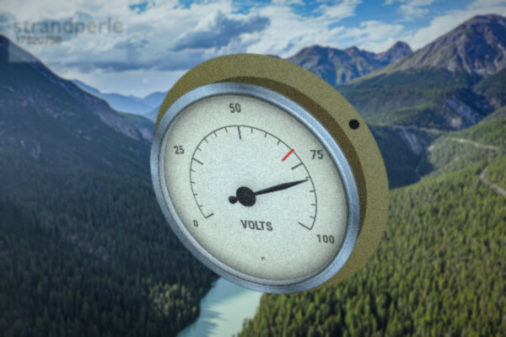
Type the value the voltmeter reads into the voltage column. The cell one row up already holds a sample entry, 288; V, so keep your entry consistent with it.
80; V
